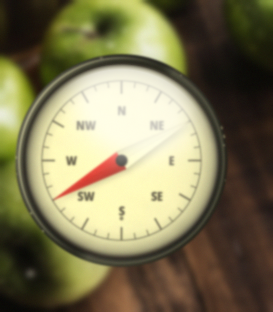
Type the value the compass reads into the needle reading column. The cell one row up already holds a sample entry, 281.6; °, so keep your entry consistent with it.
240; °
